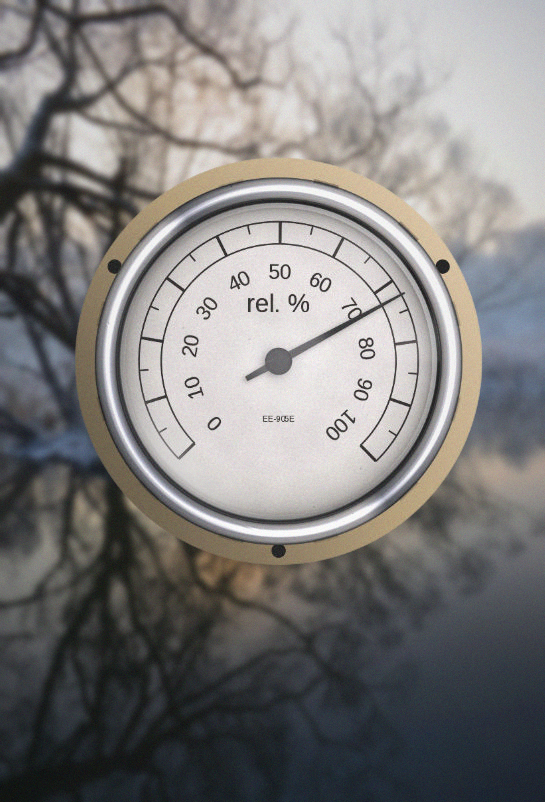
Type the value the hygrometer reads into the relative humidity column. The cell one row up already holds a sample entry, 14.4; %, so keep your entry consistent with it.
72.5; %
